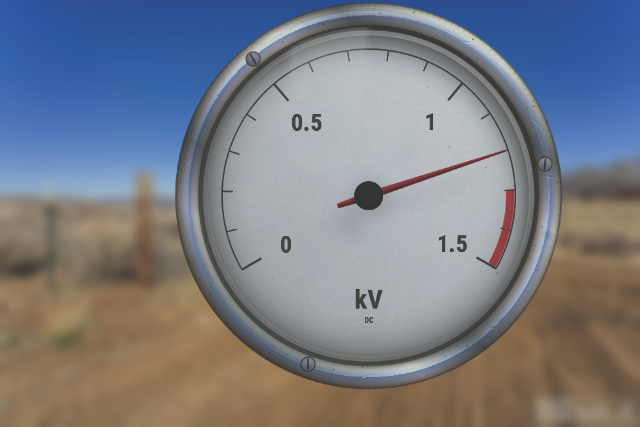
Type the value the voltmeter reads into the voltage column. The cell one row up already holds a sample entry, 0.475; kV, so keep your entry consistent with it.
1.2; kV
